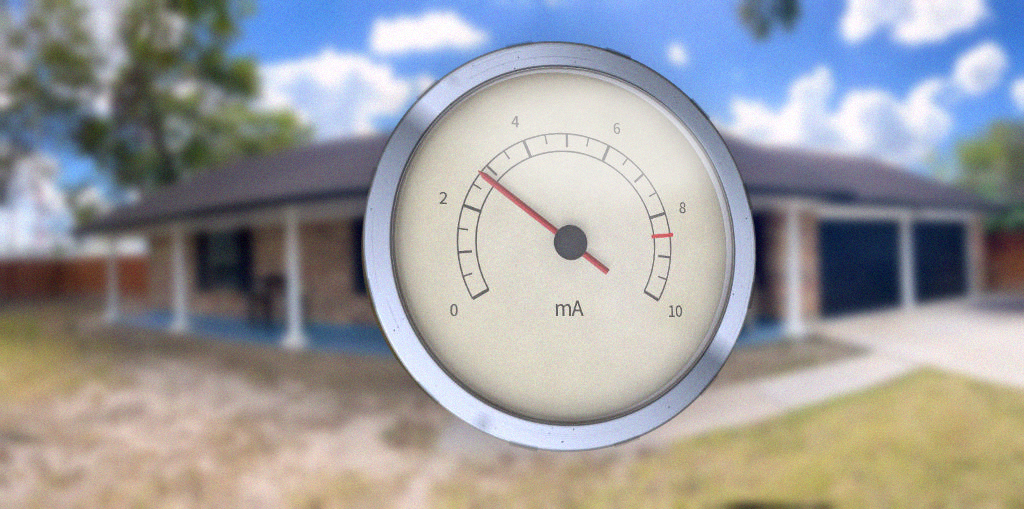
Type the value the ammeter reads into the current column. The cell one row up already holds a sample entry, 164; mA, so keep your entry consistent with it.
2.75; mA
